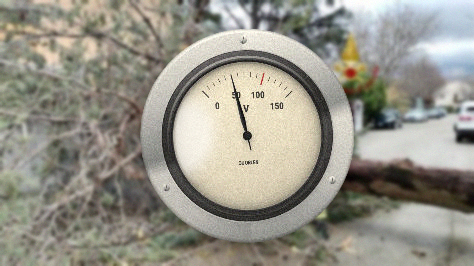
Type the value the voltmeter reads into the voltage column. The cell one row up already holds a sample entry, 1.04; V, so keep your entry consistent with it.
50; V
